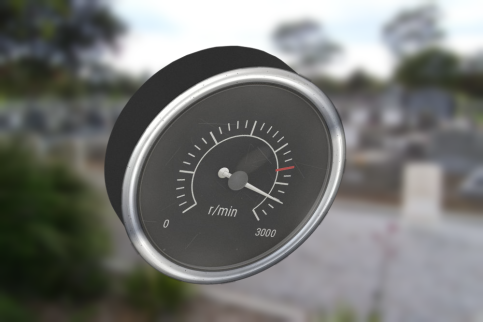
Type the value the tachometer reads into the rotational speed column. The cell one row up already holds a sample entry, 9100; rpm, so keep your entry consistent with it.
2700; rpm
